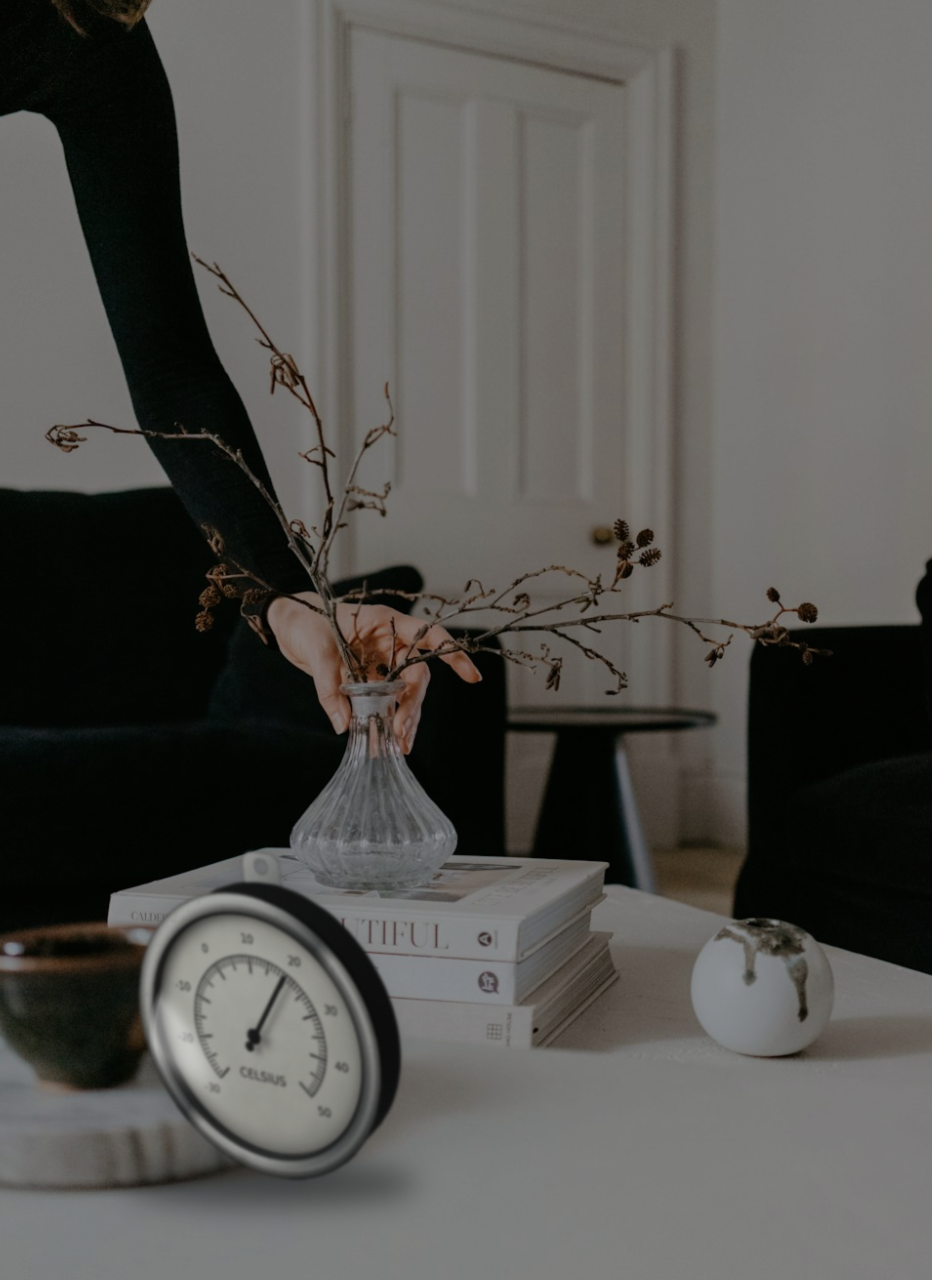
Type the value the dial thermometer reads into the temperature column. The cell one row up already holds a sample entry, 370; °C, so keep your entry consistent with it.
20; °C
